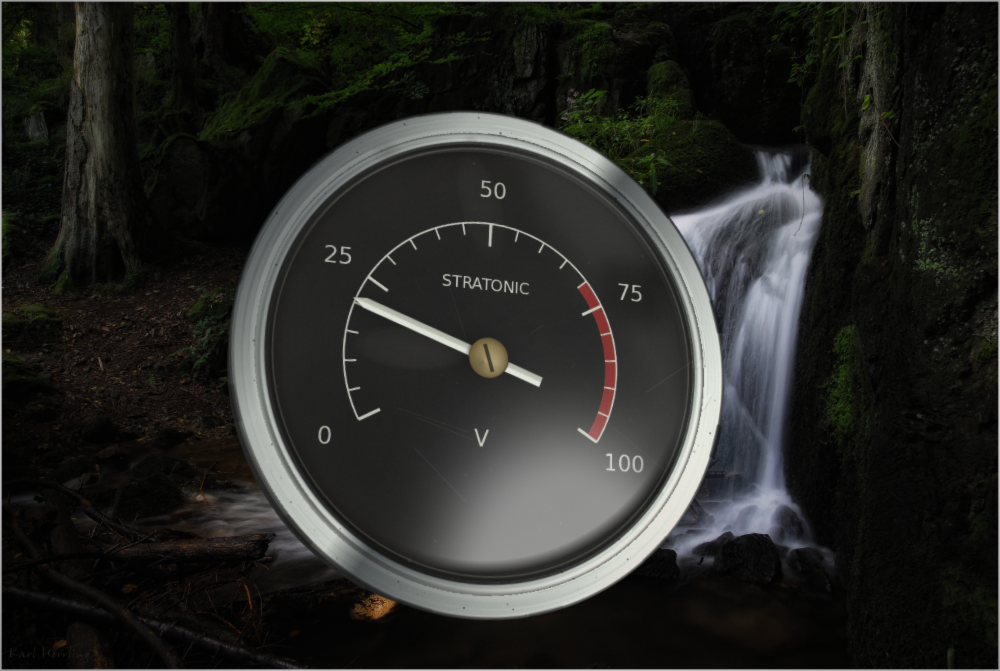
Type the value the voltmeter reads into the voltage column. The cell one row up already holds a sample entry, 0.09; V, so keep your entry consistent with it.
20; V
